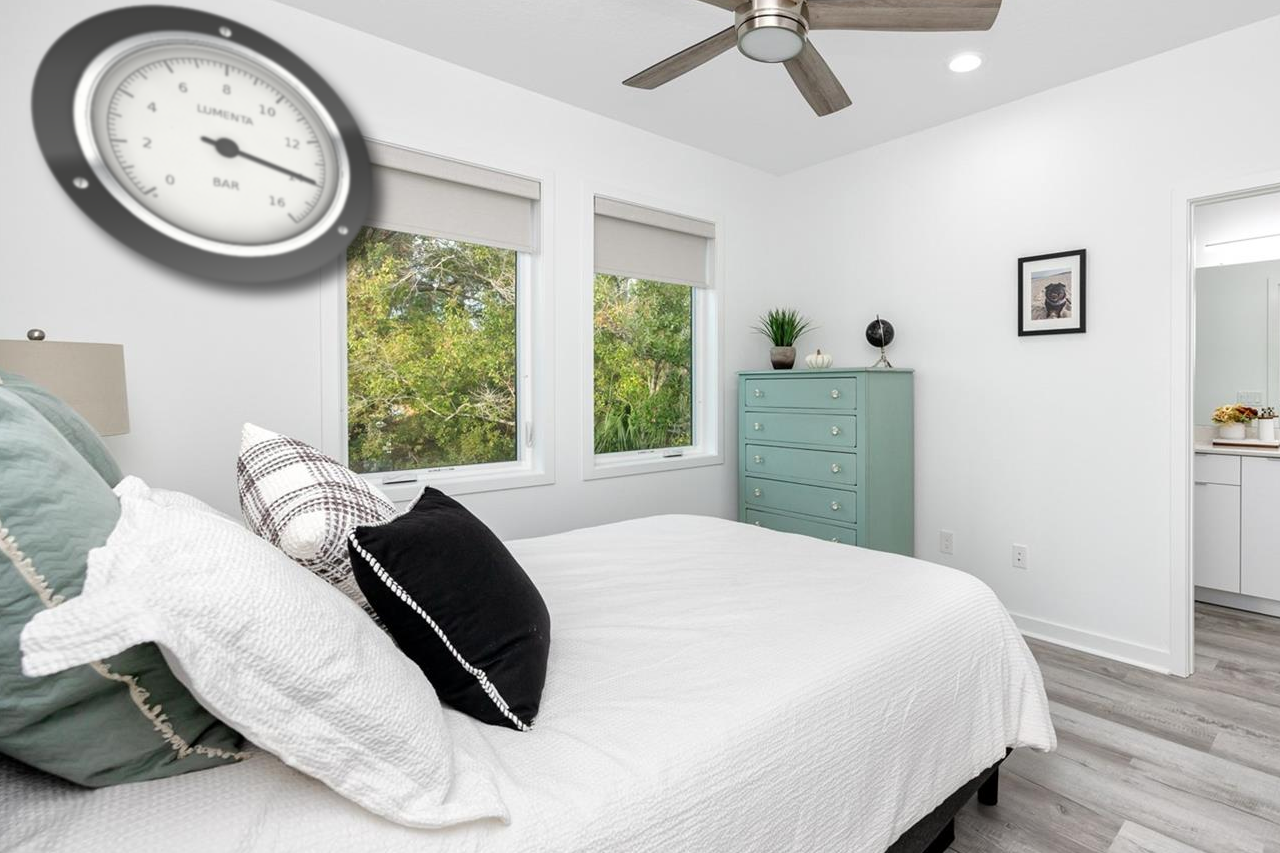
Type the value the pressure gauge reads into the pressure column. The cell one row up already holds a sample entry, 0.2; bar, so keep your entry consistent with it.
14; bar
